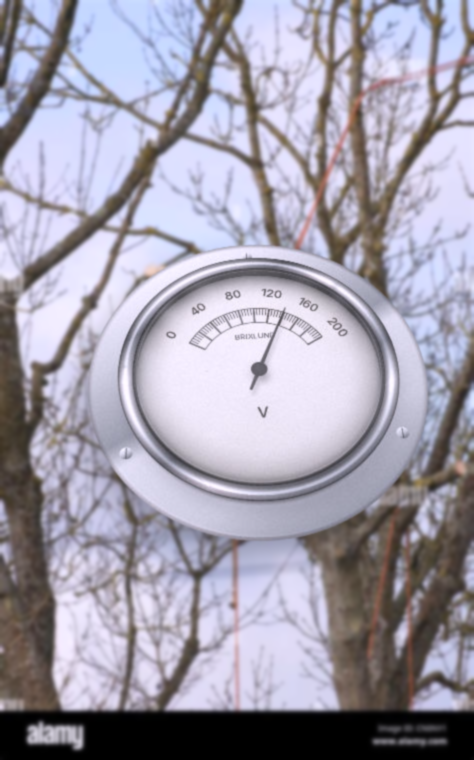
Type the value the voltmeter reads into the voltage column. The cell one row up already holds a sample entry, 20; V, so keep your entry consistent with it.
140; V
